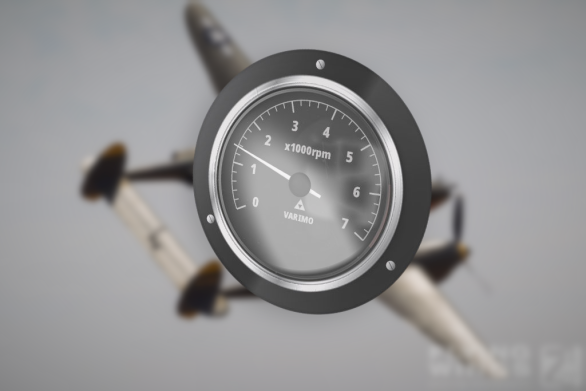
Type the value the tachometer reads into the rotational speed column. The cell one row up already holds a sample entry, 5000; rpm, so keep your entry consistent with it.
1400; rpm
